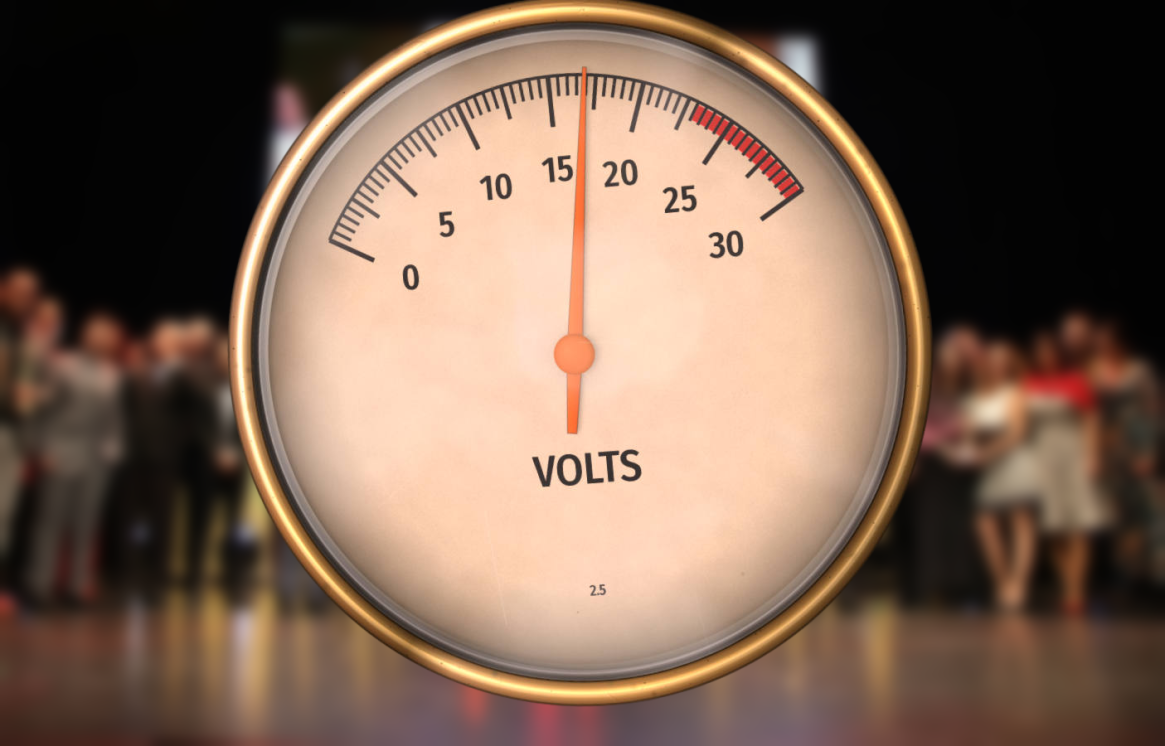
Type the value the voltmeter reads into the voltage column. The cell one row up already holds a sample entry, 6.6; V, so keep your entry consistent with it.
17; V
